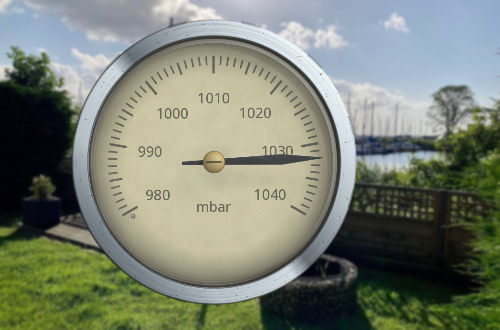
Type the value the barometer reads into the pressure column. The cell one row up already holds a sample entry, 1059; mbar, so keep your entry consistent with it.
1032; mbar
